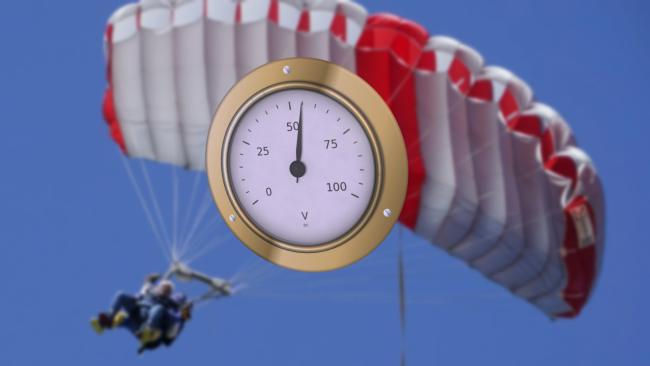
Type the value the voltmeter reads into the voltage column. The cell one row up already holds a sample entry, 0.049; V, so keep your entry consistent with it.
55; V
